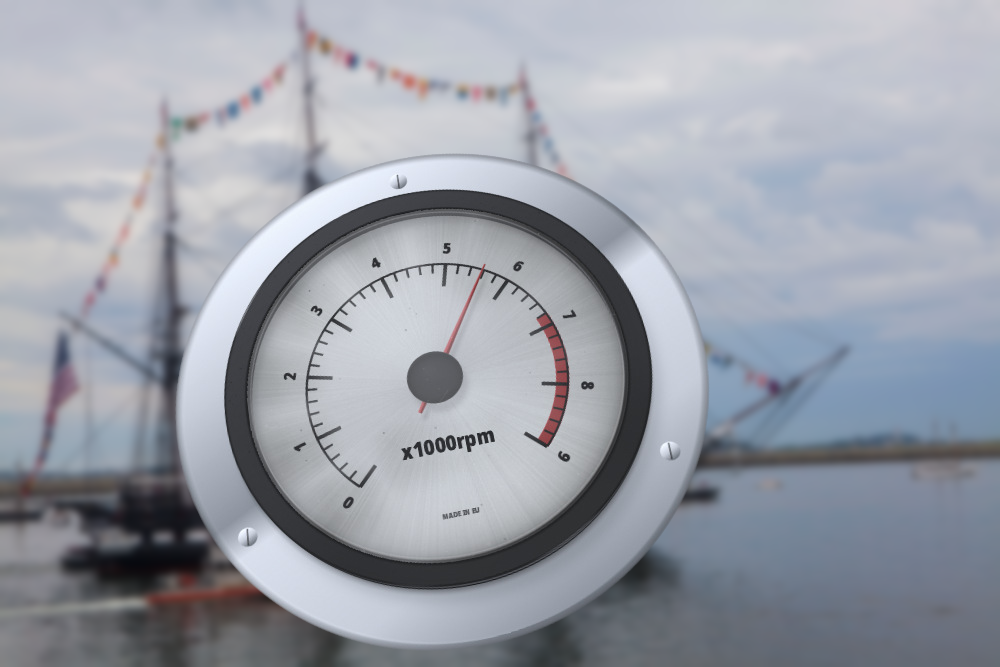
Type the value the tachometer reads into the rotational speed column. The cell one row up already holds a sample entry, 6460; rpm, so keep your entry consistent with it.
5600; rpm
